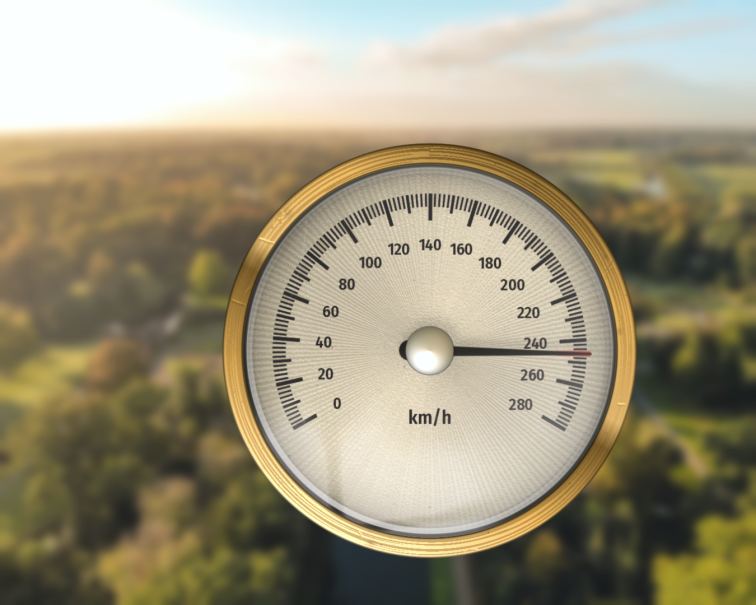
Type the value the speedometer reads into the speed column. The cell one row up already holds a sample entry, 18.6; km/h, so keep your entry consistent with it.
246; km/h
